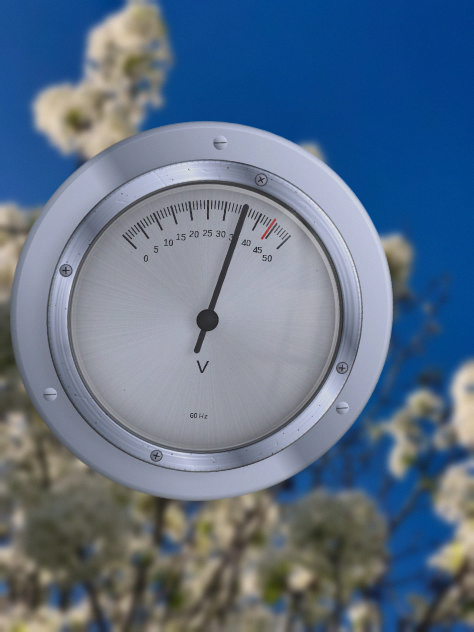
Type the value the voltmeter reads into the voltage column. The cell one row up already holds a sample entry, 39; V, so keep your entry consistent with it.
35; V
